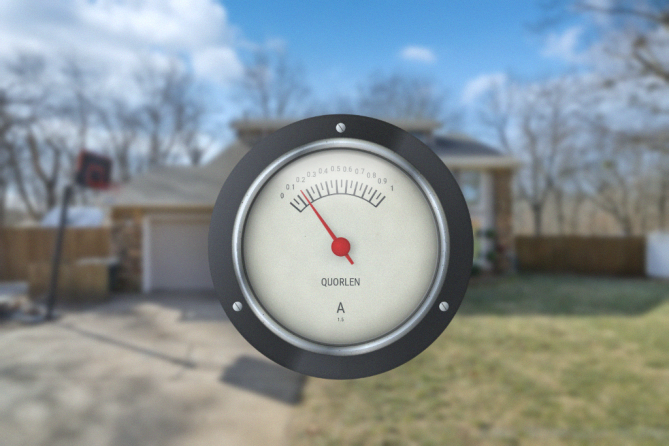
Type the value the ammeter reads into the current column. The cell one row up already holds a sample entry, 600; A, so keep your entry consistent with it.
0.15; A
